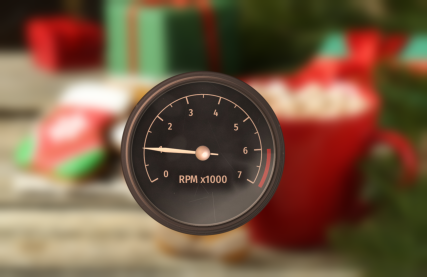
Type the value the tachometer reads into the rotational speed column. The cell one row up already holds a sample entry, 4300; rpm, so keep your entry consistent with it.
1000; rpm
